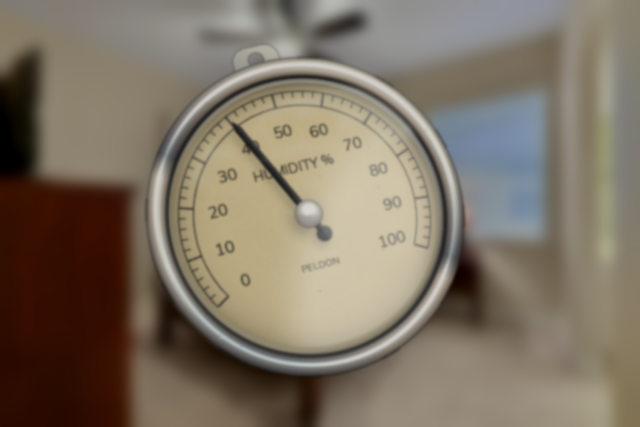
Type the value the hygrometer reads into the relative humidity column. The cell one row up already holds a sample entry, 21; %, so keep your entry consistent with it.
40; %
